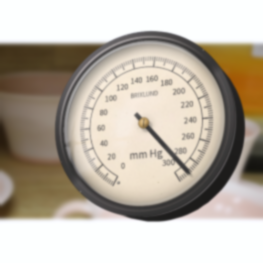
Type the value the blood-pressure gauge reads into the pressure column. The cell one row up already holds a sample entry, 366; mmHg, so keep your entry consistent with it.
290; mmHg
